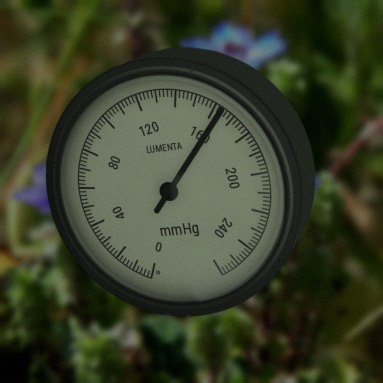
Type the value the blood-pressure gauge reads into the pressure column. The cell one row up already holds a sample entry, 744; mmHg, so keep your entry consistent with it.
164; mmHg
